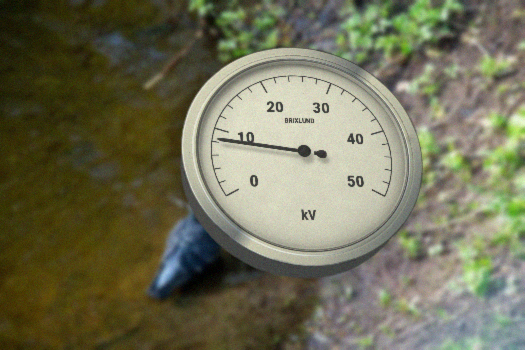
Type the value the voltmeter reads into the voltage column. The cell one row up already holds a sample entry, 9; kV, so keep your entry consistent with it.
8; kV
